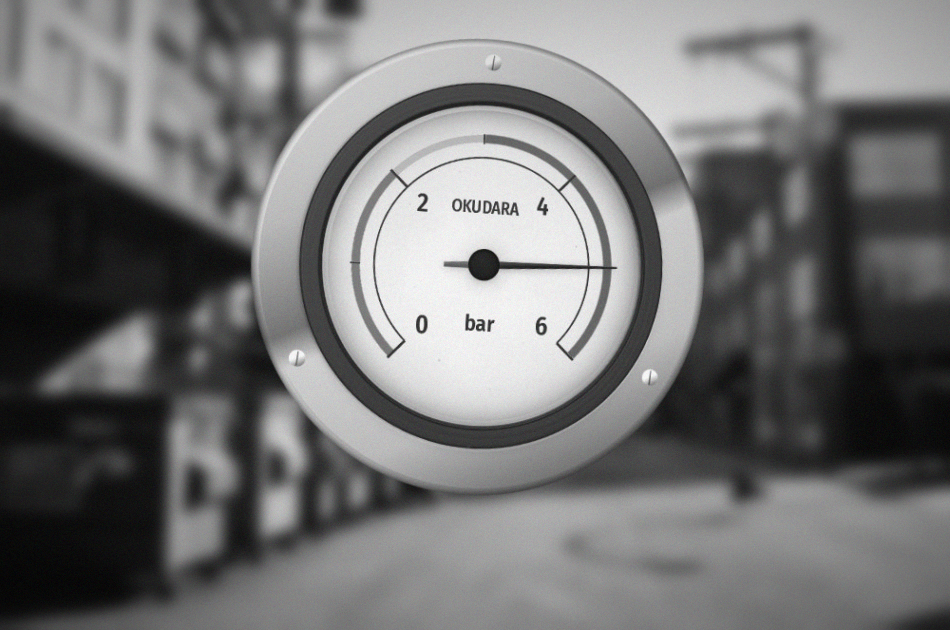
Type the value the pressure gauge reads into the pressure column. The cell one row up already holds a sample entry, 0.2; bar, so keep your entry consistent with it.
5; bar
